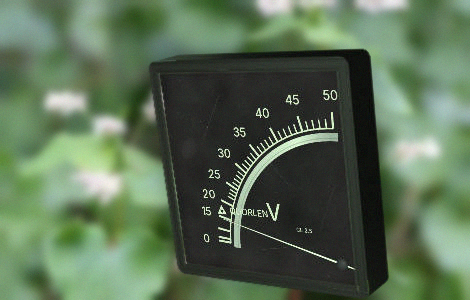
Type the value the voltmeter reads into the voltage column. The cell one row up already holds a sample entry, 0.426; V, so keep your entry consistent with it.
15; V
